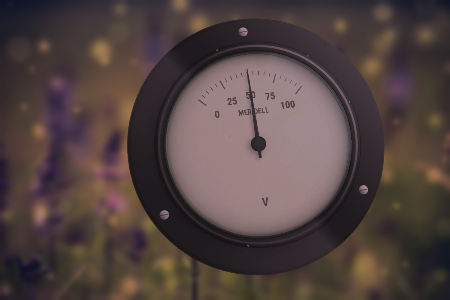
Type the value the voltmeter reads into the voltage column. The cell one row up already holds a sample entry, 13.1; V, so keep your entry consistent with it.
50; V
